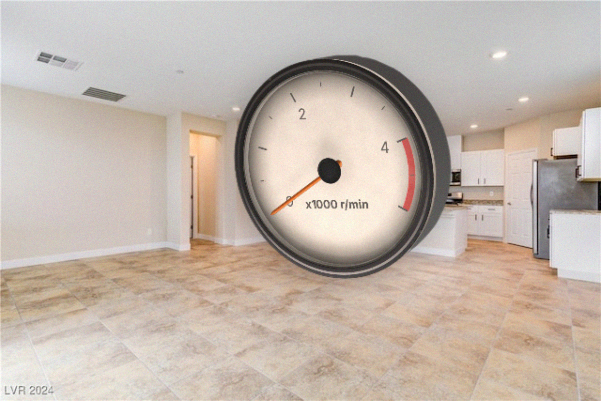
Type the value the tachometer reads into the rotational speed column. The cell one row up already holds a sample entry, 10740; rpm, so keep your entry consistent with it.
0; rpm
